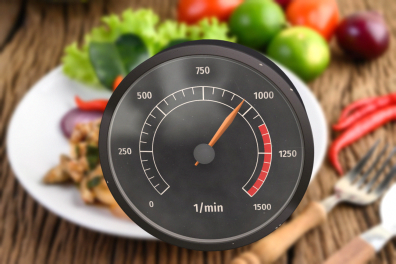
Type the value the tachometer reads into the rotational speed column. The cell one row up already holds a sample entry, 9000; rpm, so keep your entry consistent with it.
950; rpm
